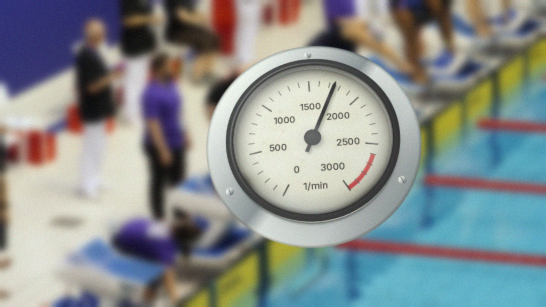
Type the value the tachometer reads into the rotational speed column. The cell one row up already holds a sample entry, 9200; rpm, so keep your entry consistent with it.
1750; rpm
